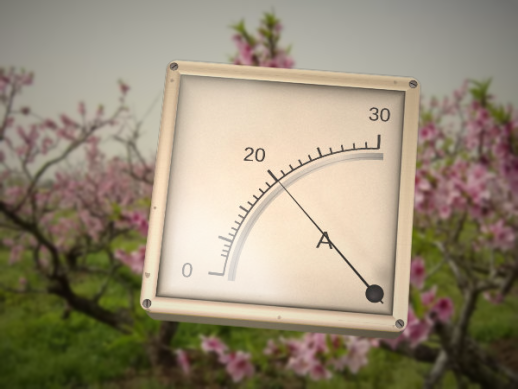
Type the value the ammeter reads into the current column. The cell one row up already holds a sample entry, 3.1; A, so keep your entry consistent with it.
20; A
